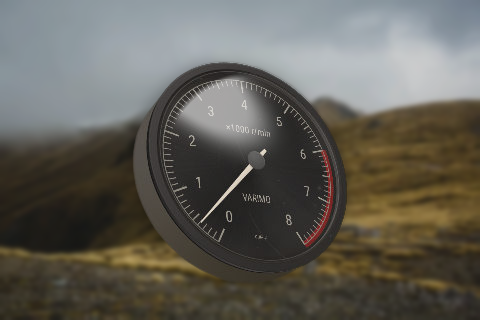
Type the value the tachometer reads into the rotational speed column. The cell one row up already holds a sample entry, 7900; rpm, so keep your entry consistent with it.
400; rpm
